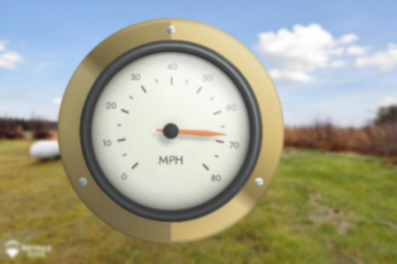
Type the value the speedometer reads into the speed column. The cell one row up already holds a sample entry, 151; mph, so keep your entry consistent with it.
67.5; mph
